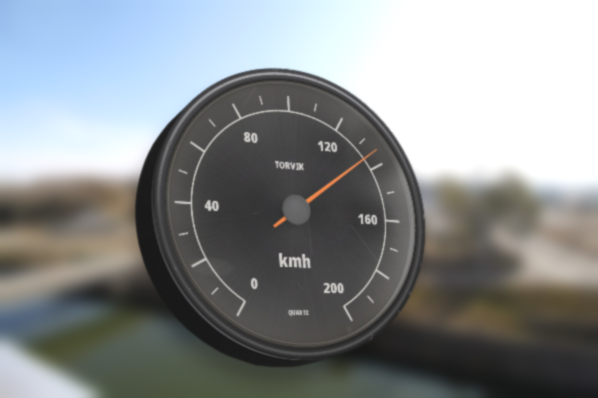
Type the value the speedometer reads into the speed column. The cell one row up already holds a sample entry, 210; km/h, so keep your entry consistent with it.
135; km/h
